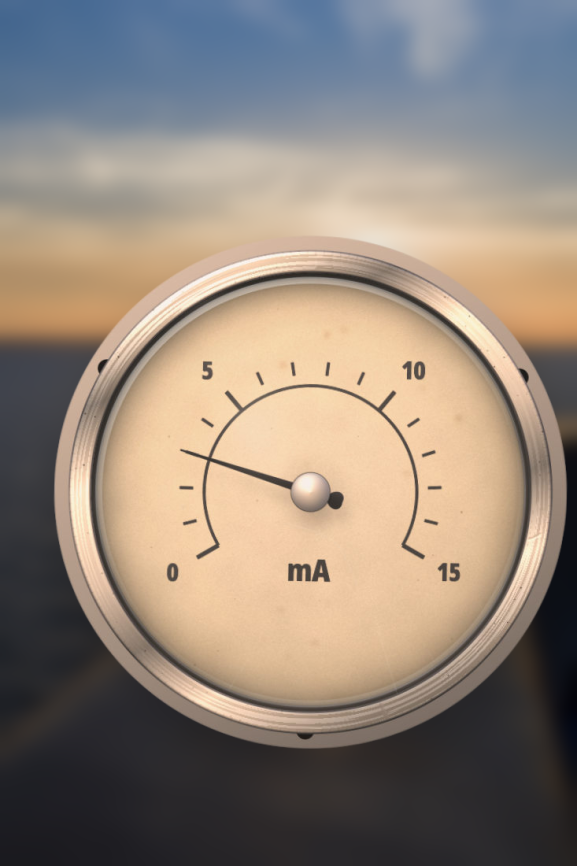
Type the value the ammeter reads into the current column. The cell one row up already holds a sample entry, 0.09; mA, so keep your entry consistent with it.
3; mA
